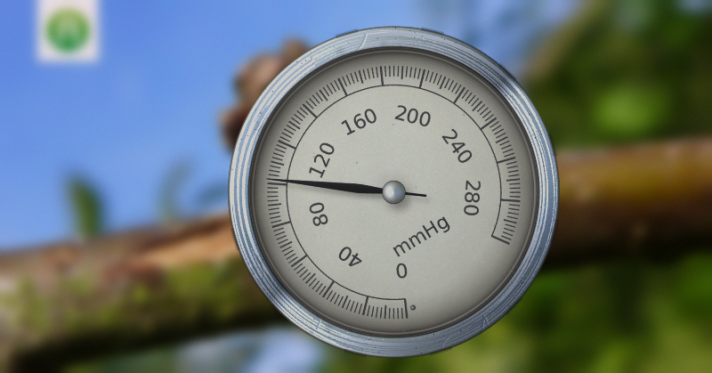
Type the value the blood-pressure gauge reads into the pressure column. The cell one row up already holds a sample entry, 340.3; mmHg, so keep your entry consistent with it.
102; mmHg
